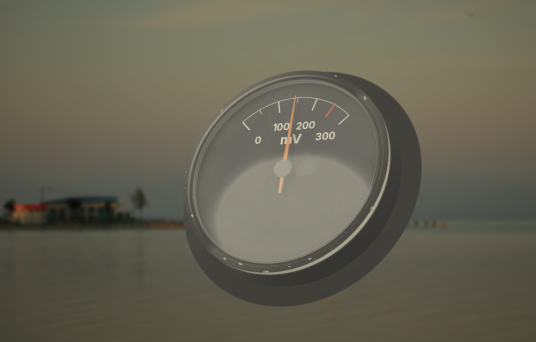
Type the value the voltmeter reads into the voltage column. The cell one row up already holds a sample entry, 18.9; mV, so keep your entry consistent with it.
150; mV
